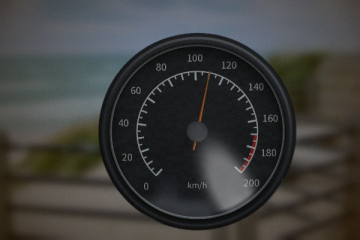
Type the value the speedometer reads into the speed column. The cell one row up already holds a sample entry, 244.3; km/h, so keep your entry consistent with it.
110; km/h
